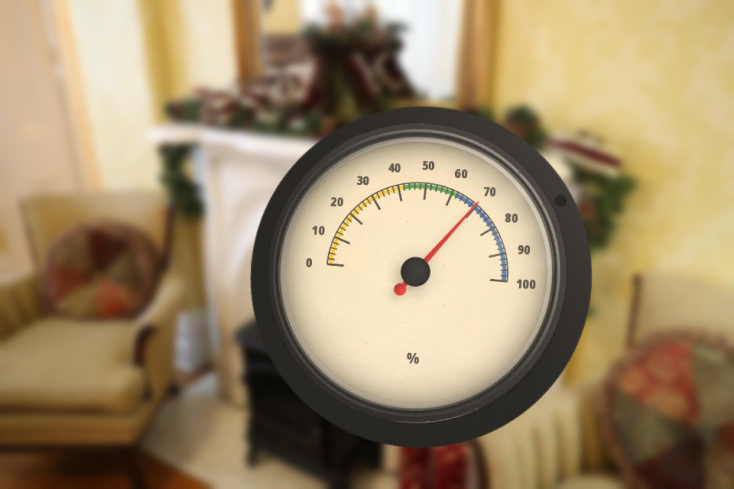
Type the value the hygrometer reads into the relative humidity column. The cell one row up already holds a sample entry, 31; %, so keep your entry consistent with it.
70; %
